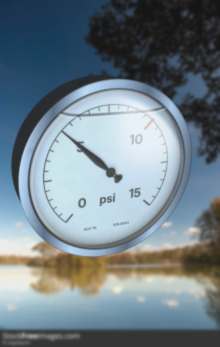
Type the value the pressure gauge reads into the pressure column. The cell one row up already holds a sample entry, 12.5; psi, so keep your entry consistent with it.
5; psi
